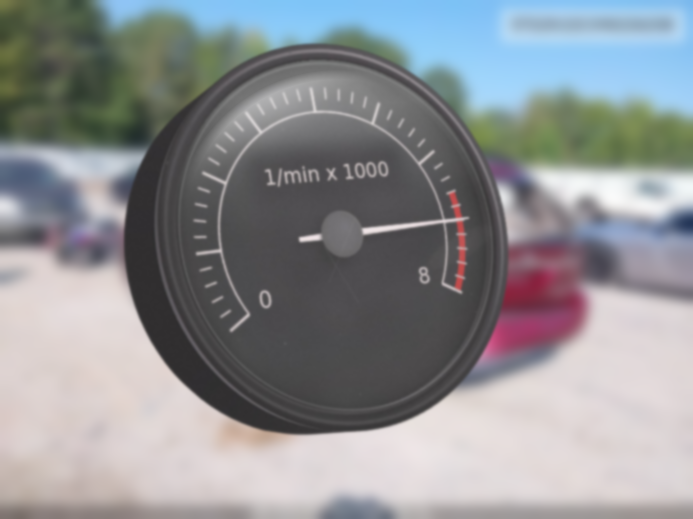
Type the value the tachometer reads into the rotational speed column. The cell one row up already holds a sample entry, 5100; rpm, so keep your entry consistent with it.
7000; rpm
